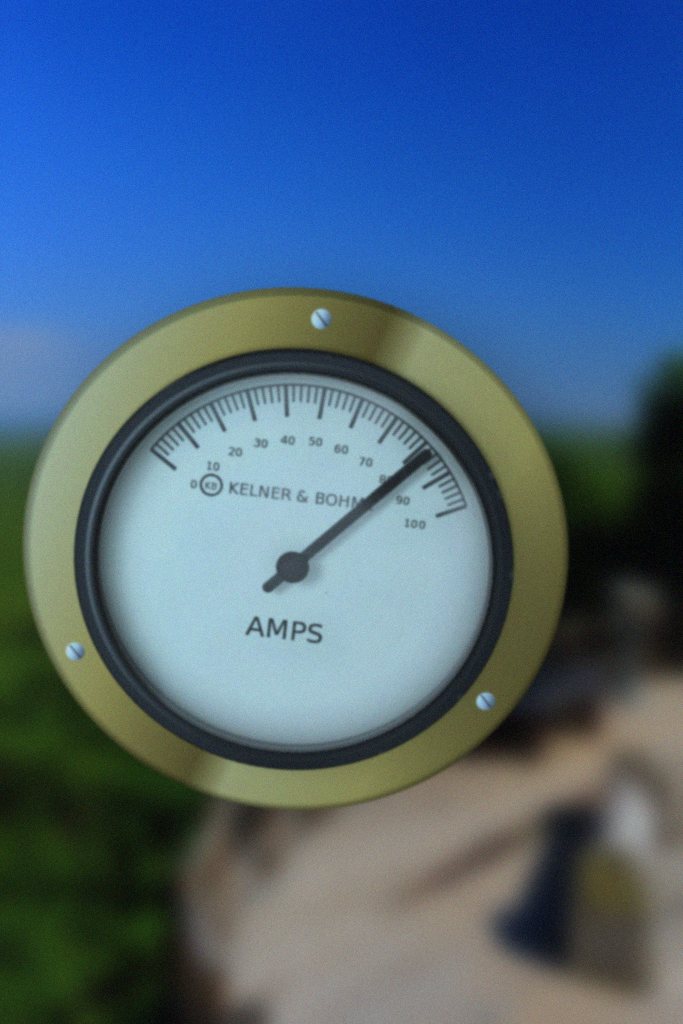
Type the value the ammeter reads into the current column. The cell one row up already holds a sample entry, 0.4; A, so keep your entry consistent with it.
82; A
